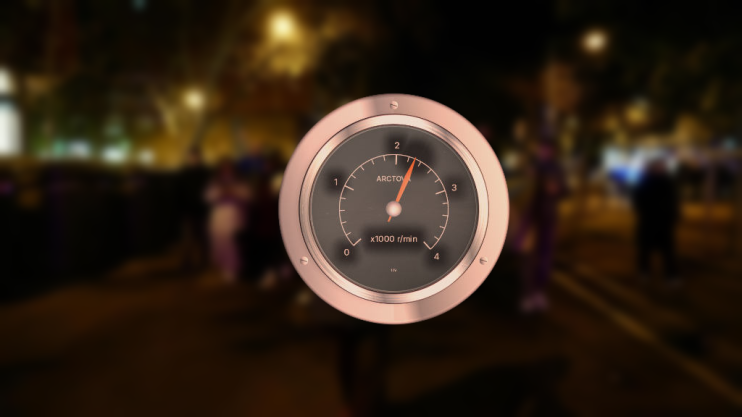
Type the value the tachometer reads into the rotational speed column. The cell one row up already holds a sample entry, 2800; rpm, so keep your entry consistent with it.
2300; rpm
